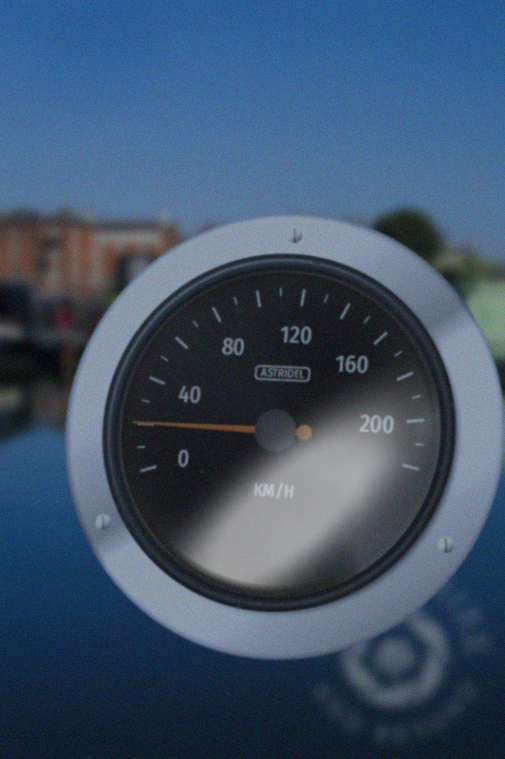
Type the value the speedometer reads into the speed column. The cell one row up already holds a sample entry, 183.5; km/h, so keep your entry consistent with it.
20; km/h
